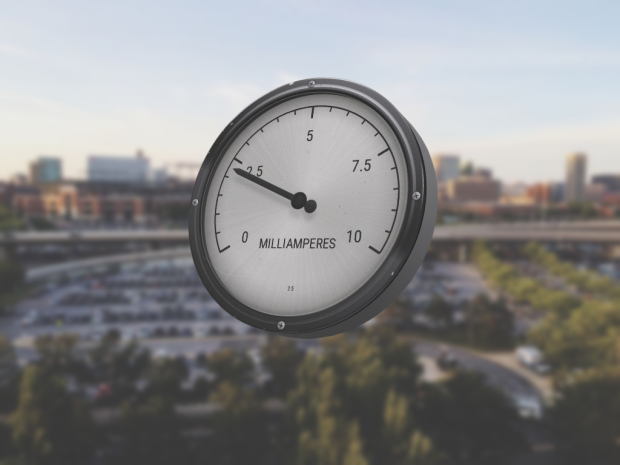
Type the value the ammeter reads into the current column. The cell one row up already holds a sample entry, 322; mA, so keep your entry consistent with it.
2.25; mA
